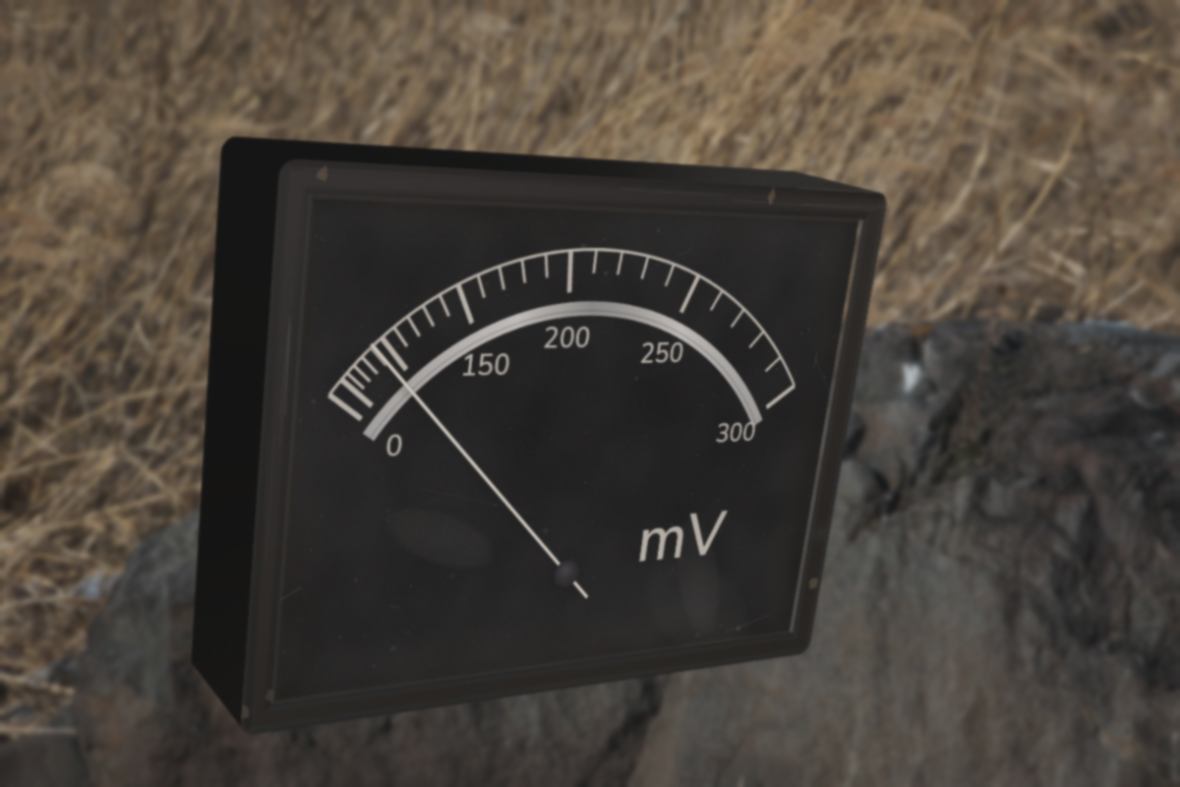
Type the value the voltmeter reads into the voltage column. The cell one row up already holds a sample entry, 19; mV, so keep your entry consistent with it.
90; mV
